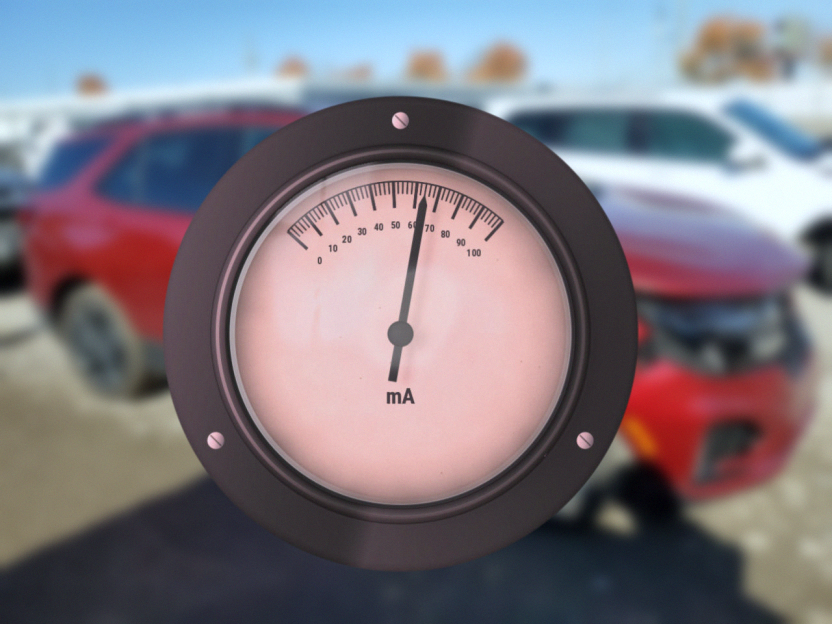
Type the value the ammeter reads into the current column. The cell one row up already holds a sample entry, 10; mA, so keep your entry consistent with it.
64; mA
